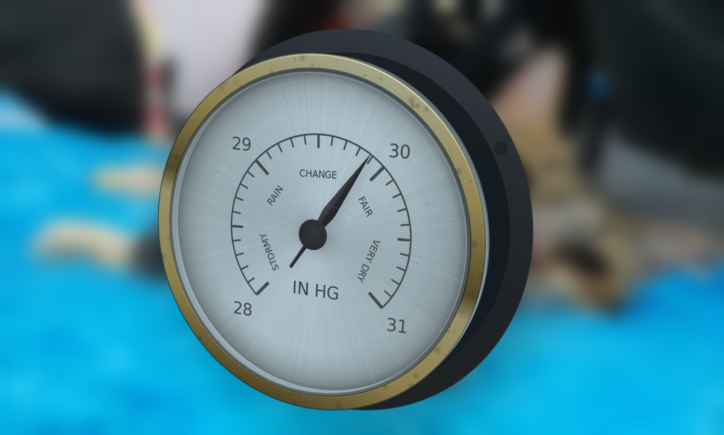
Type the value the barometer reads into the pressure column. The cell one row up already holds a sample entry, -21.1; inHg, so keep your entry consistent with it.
29.9; inHg
